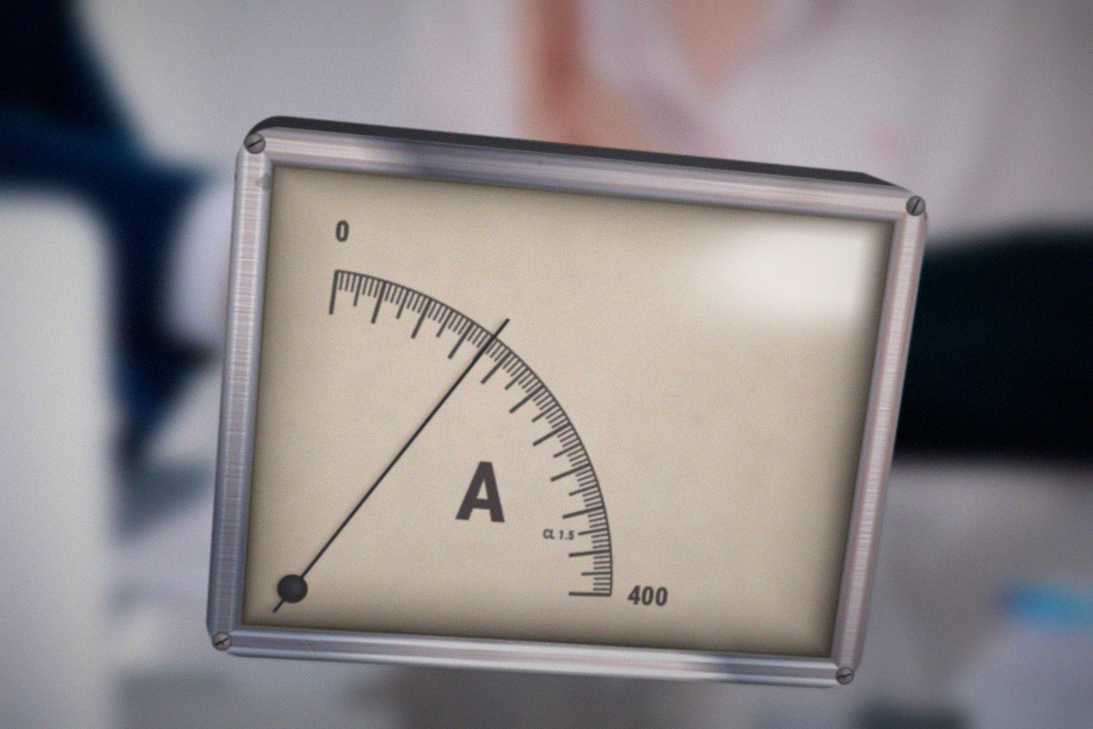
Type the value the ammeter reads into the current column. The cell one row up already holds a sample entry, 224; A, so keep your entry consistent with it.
140; A
